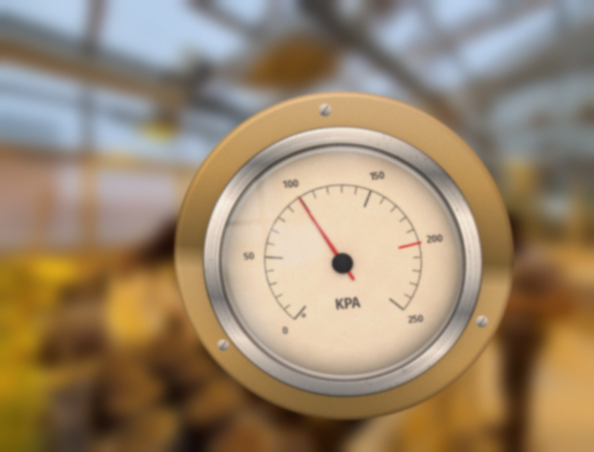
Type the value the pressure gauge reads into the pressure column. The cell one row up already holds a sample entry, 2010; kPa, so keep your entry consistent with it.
100; kPa
